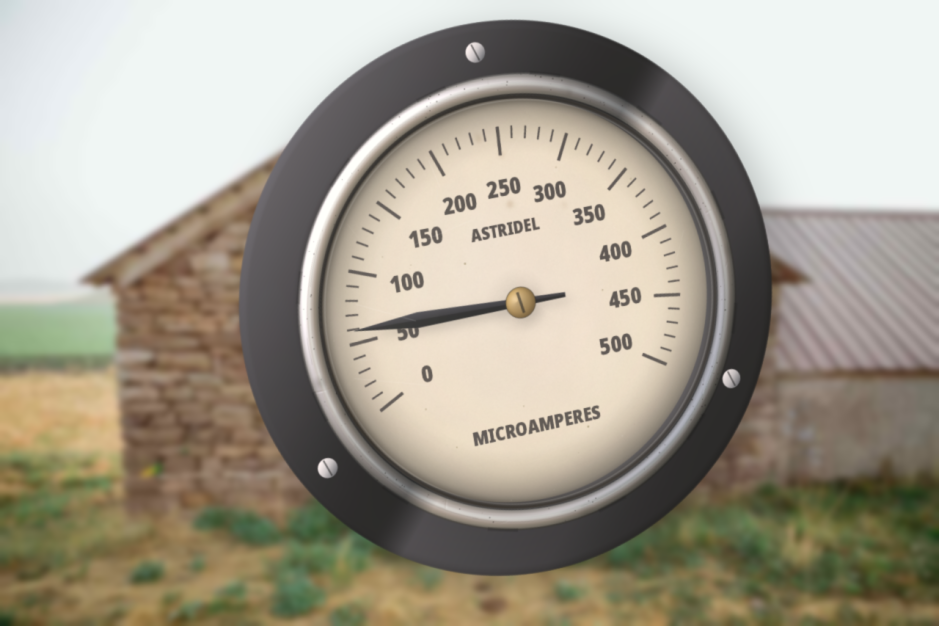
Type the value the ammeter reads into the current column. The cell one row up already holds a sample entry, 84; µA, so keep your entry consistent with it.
60; µA
